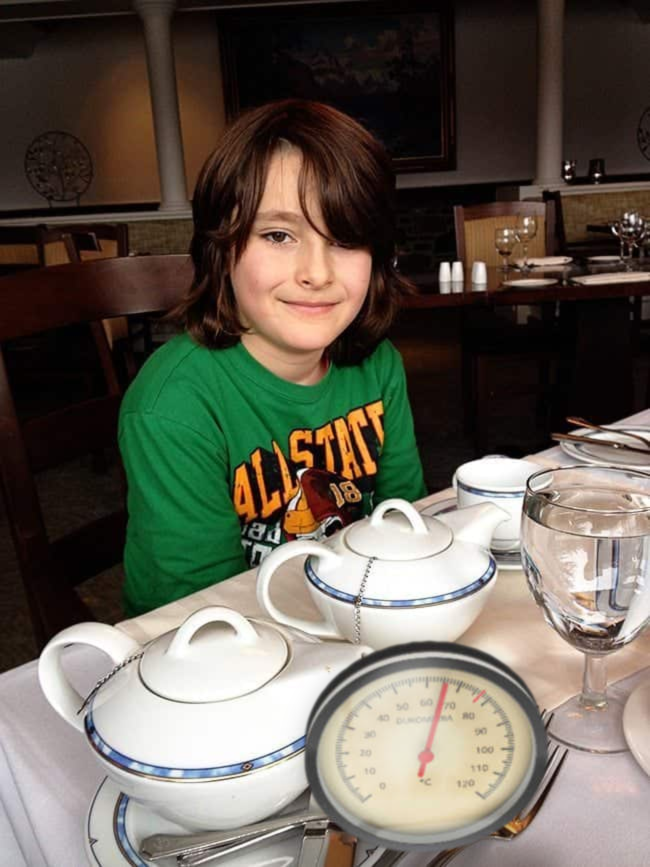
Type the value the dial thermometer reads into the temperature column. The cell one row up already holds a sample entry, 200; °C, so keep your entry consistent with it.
65; °C
